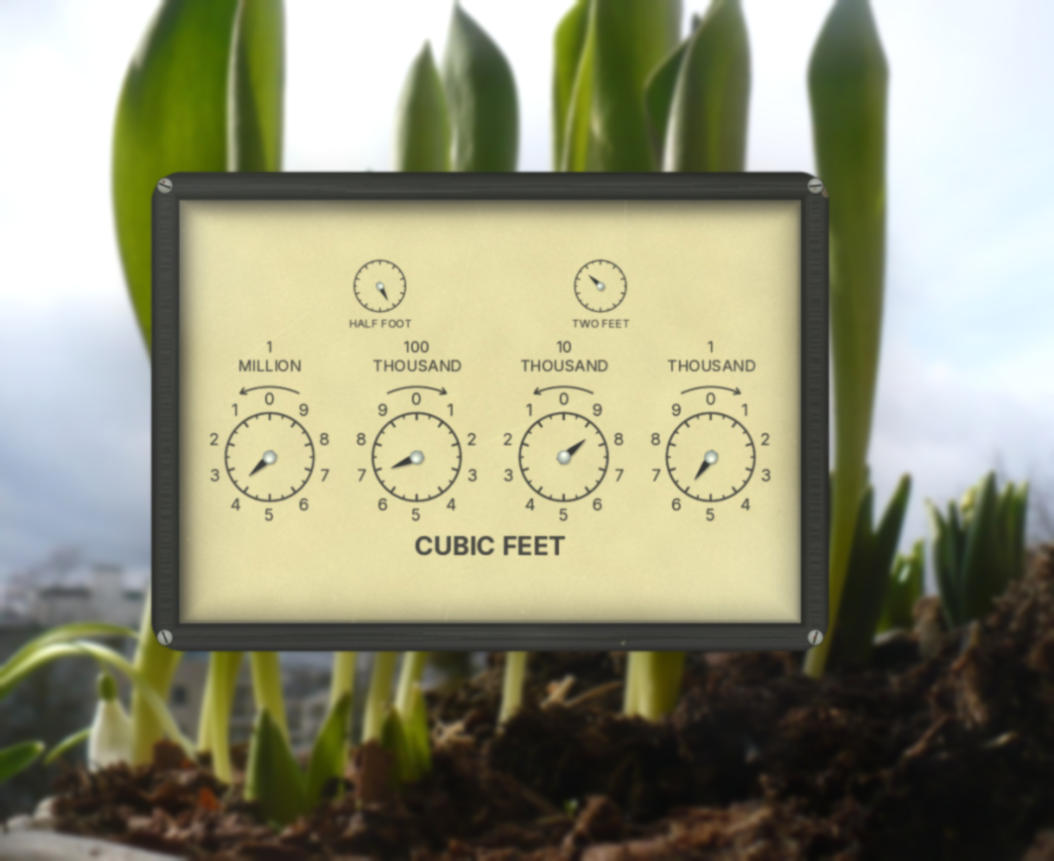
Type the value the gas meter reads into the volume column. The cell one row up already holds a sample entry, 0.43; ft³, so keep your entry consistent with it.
368600; ft³
